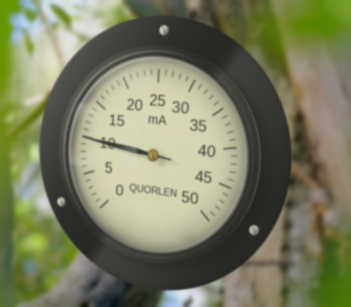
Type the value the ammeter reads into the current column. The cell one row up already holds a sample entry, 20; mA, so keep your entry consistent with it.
10; mA
